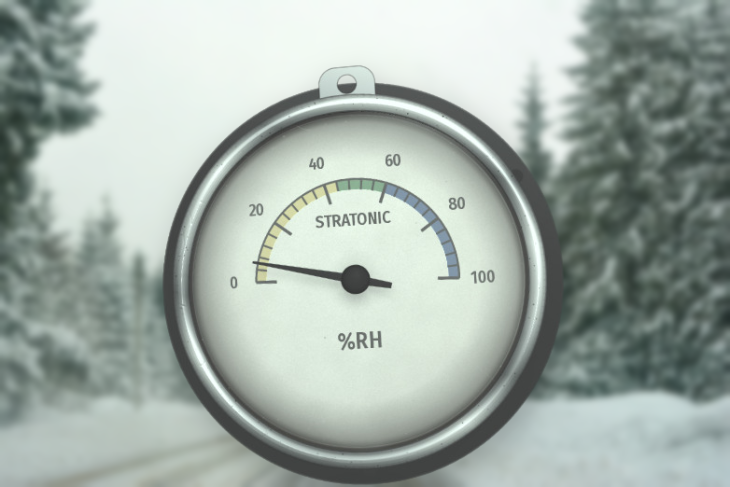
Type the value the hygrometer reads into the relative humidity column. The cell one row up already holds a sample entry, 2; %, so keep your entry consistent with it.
6; %
